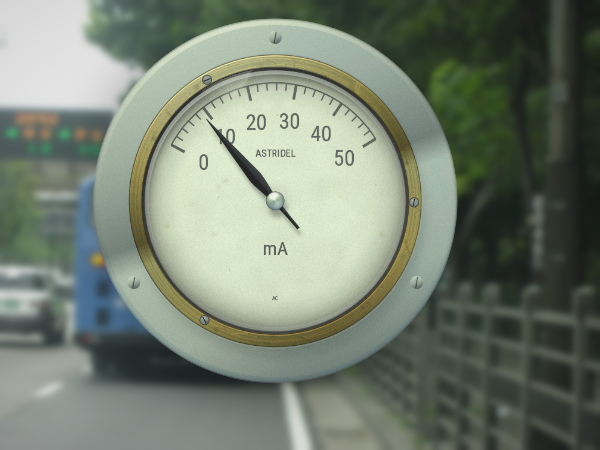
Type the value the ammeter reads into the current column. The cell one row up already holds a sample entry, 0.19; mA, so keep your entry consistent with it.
9; mA
